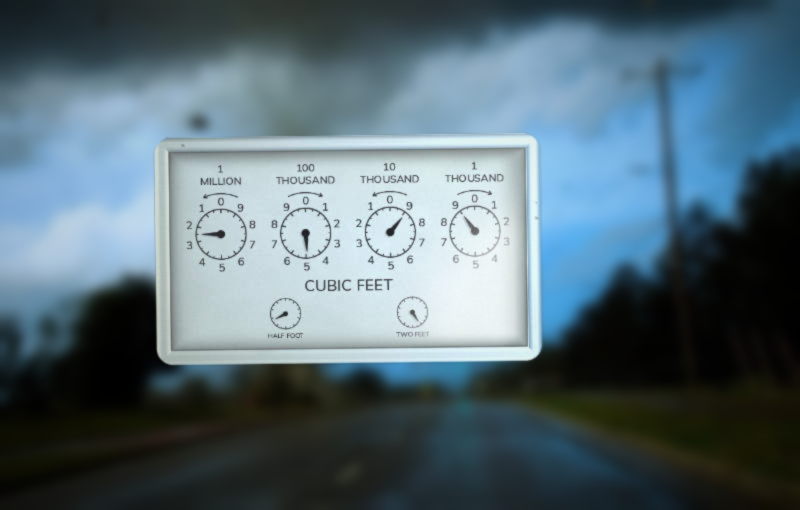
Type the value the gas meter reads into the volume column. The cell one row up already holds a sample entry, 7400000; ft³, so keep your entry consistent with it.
248900; ft³
